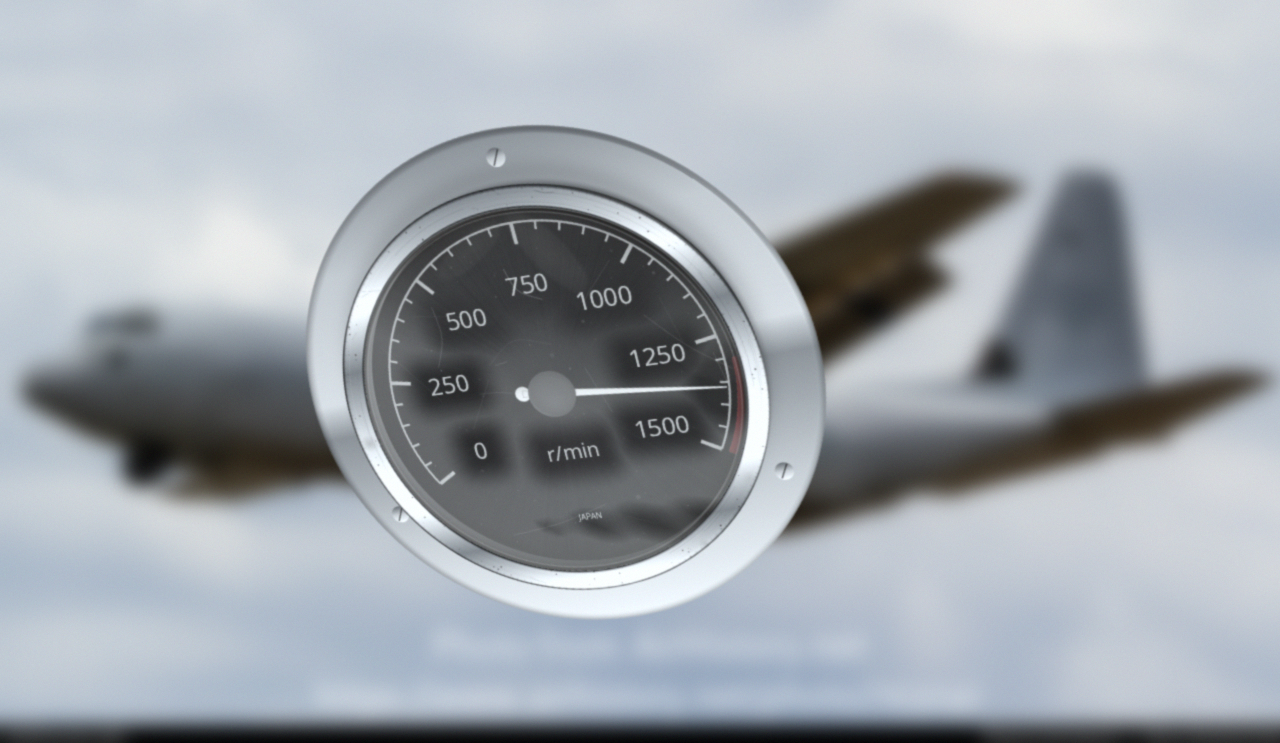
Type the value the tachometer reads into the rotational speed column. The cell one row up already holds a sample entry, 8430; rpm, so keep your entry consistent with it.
1350; rpm
